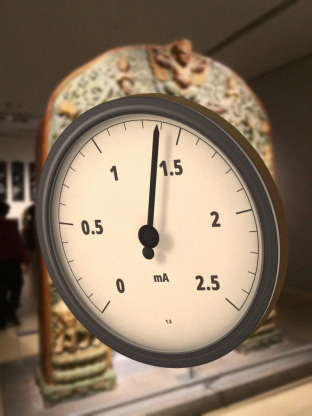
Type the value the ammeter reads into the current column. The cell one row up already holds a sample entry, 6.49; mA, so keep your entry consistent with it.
1.4; mA
